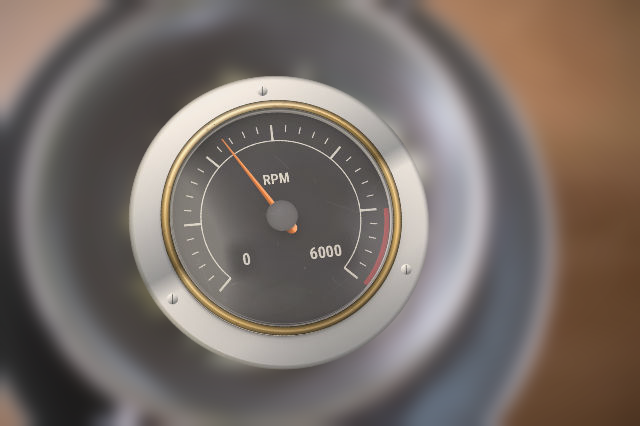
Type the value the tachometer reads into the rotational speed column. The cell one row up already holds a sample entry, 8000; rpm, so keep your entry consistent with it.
2300; rpm
